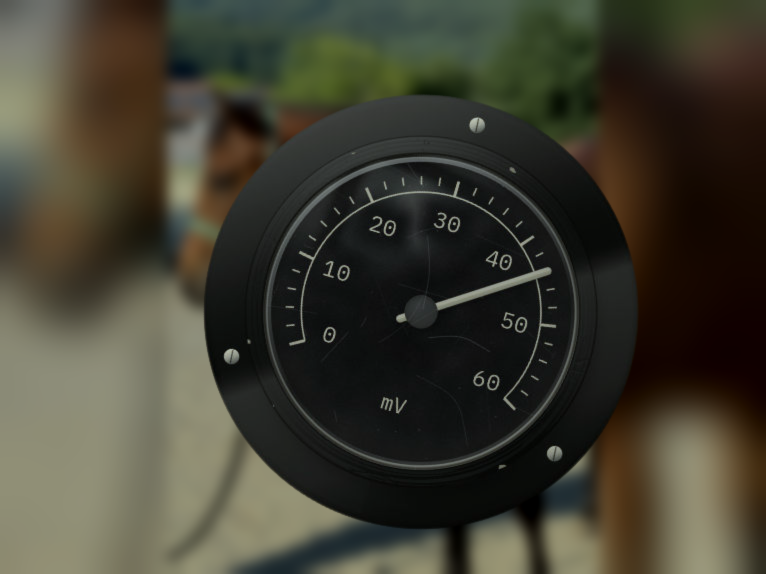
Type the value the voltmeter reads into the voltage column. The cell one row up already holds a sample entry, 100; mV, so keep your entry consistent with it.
44; mV
